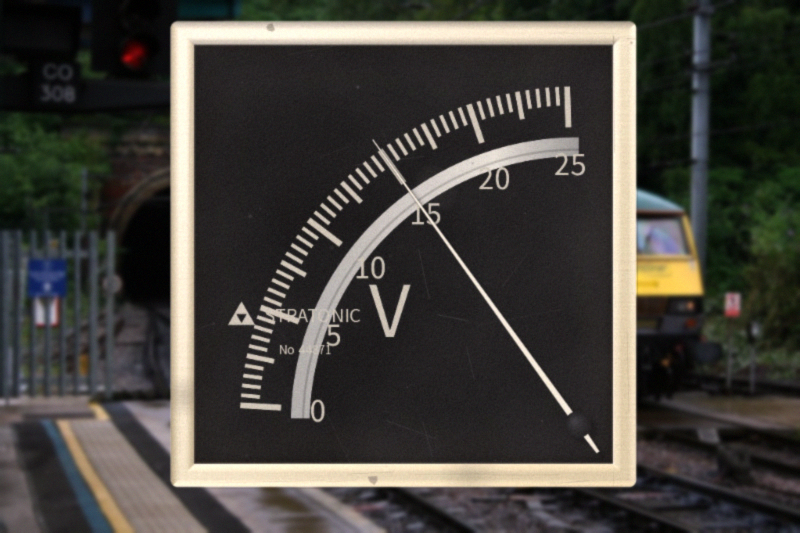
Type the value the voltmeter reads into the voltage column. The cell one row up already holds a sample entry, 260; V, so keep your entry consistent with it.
15; V
